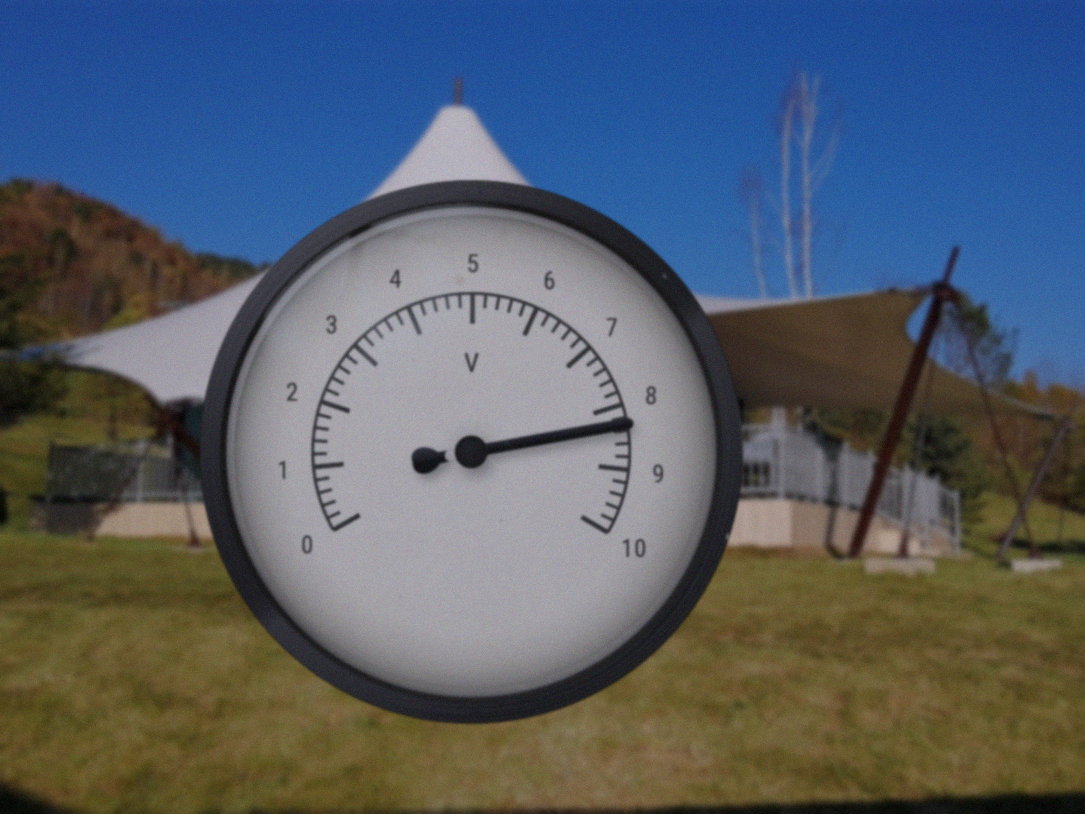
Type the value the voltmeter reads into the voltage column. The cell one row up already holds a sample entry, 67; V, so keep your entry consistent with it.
8.3; V
